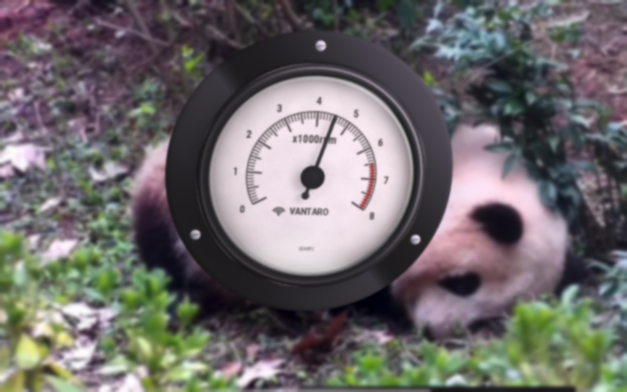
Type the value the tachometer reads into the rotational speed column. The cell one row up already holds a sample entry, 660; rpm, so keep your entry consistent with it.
4500; rpm
